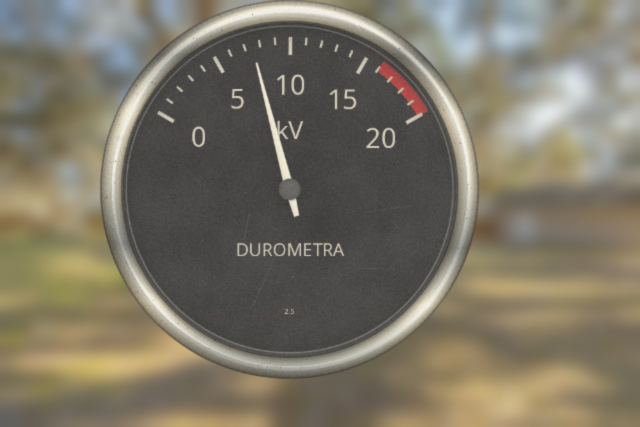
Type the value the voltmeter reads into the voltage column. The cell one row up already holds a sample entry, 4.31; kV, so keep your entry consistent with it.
7.5; kV
